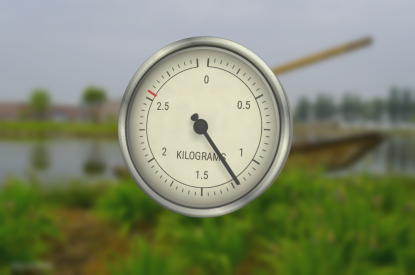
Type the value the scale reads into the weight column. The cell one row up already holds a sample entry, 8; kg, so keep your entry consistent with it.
1.2; kg
